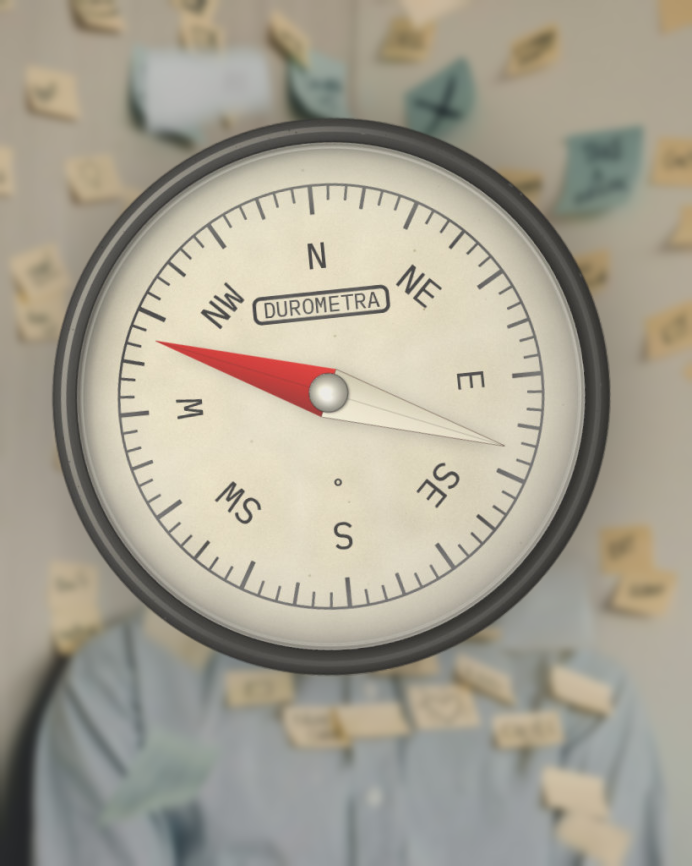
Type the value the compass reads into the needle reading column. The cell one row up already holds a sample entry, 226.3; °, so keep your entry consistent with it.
292.5; °
